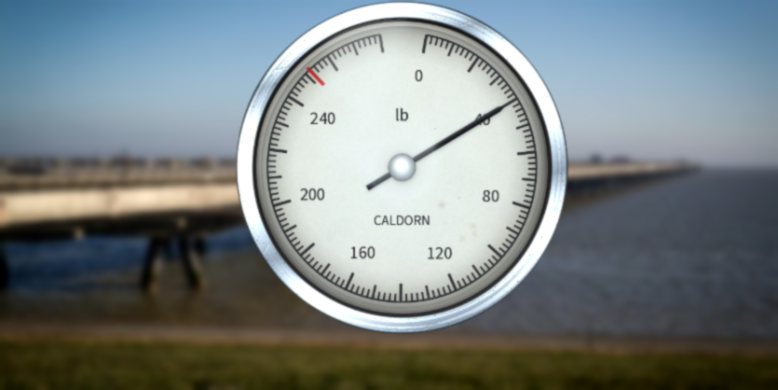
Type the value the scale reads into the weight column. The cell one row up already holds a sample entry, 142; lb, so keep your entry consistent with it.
40; lb
